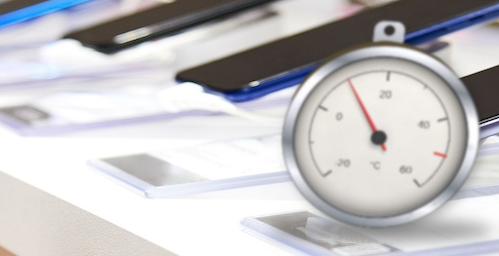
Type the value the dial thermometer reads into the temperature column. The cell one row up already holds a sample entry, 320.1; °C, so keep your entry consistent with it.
10; °C
